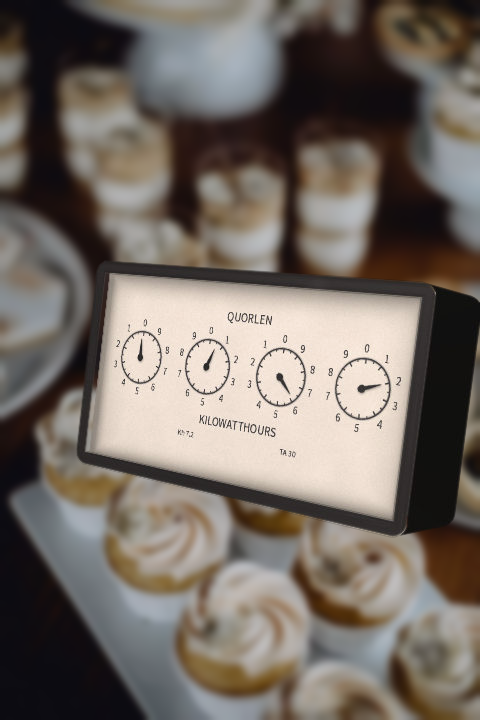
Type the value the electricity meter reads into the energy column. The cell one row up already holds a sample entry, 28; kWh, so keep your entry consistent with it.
62; kWh
